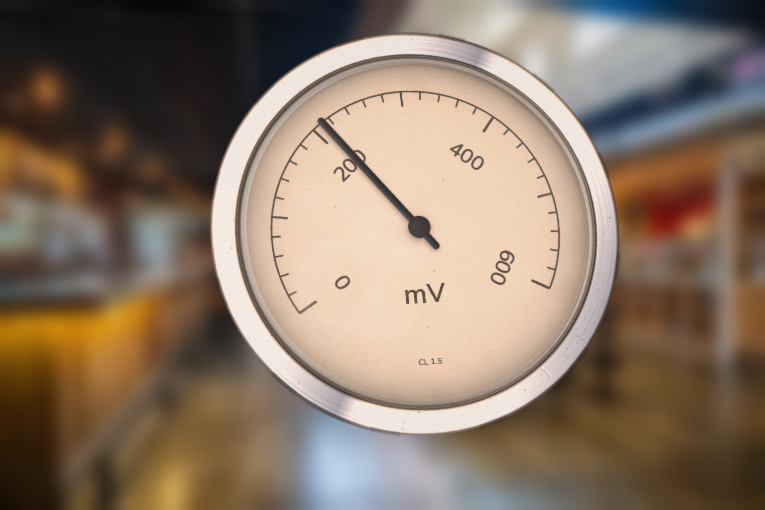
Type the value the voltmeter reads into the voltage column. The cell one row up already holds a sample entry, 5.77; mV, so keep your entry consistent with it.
210; mV
